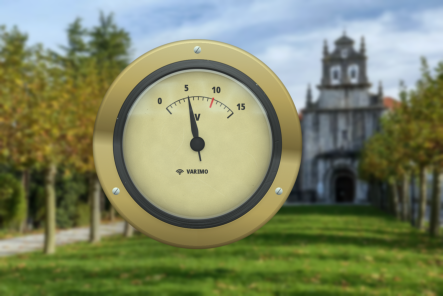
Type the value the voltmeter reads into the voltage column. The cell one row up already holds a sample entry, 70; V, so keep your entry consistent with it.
5; V
